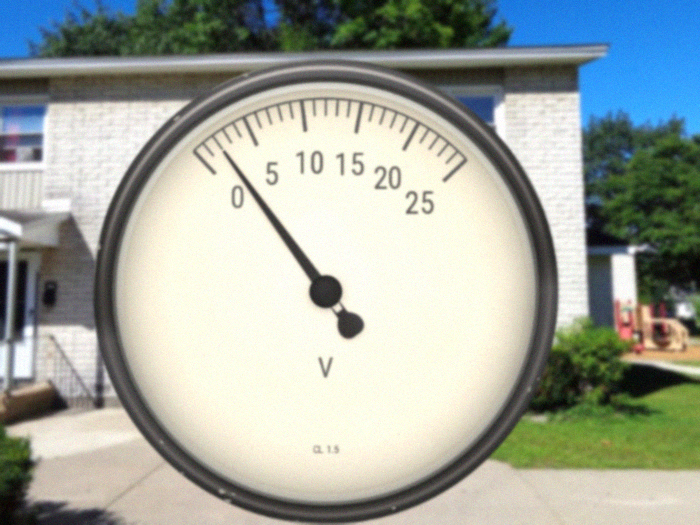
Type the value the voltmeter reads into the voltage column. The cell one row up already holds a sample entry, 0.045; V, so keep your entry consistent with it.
2; V
